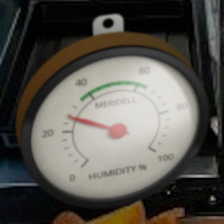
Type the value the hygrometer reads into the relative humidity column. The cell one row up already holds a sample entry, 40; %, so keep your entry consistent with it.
28; %
